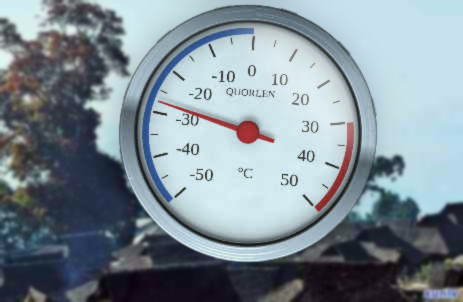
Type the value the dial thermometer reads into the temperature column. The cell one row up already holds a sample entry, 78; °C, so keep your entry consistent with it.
-27.5; °C
